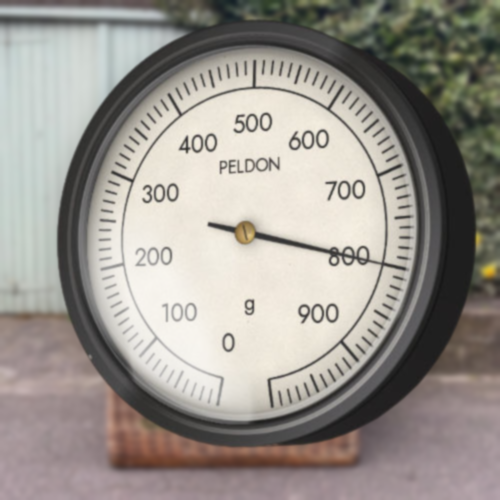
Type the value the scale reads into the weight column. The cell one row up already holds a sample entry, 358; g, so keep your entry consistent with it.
800; g
